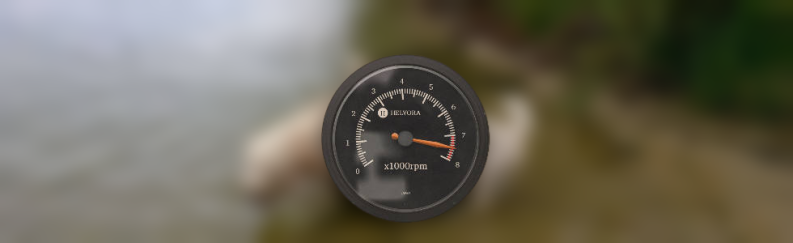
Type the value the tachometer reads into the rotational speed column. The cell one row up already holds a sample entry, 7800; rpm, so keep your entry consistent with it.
7500; rpm
